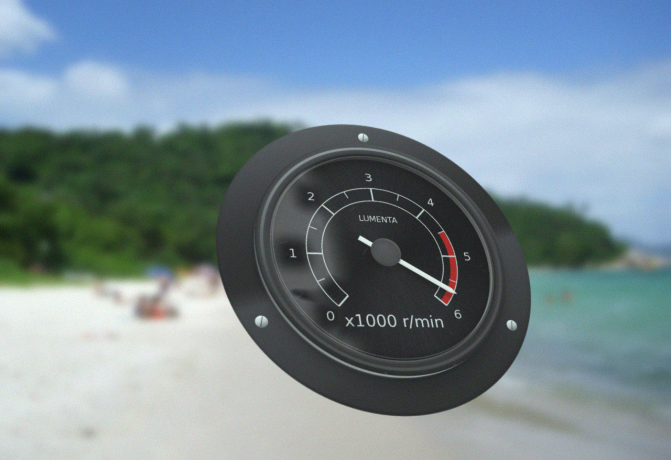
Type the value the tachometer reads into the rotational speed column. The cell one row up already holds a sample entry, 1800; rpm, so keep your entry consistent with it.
5750; rpm
